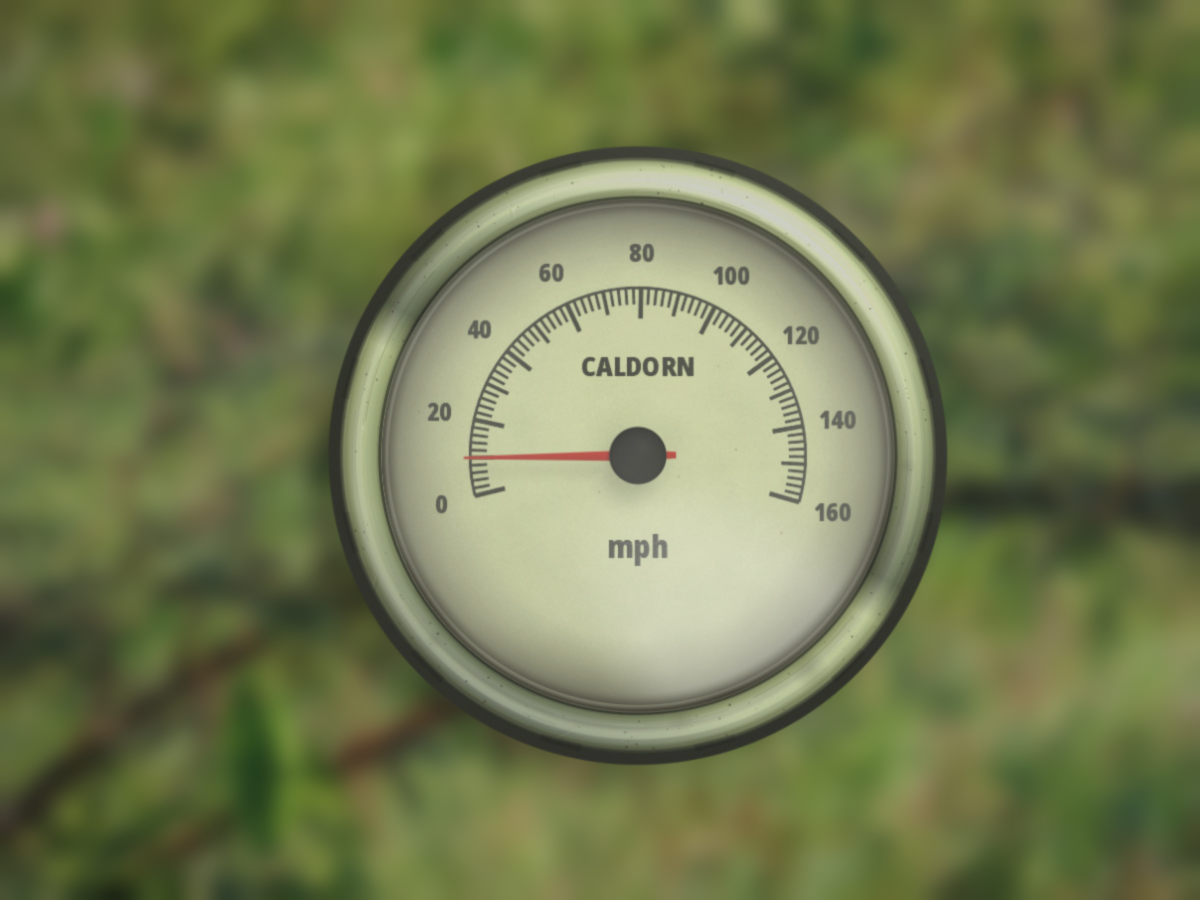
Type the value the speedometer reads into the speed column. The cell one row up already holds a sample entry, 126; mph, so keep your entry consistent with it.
10; mph
